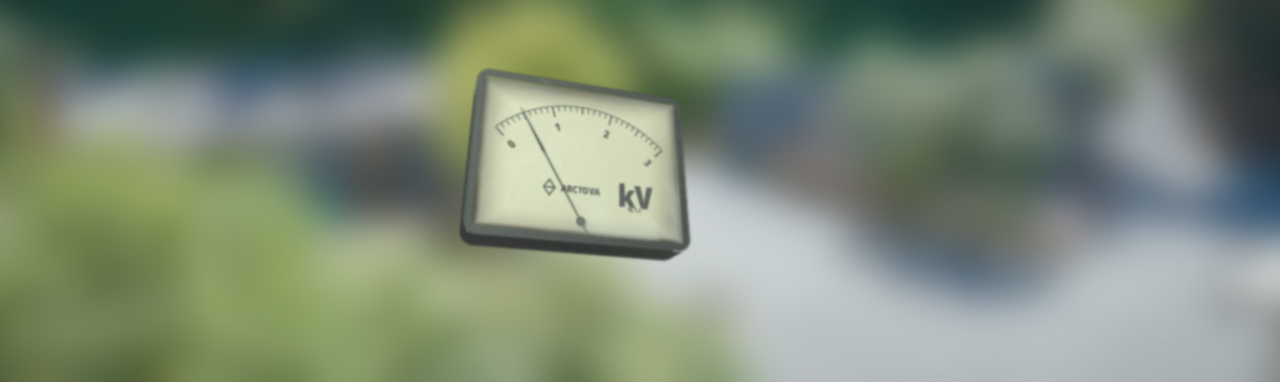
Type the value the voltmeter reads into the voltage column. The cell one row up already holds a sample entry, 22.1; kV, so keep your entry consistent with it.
0.5; kV
